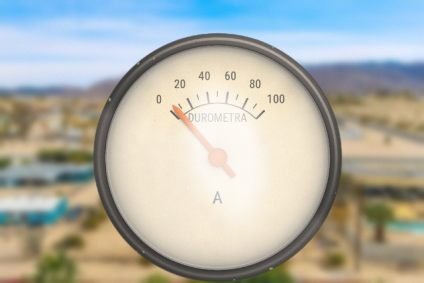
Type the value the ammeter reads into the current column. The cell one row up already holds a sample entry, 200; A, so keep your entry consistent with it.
5; A
